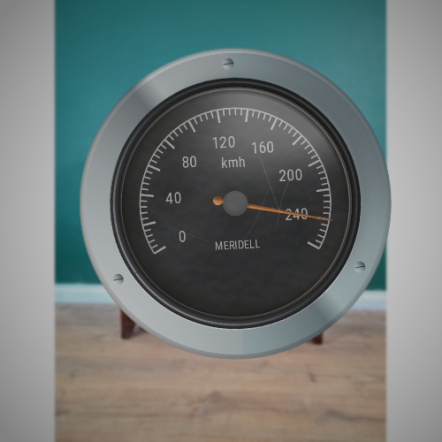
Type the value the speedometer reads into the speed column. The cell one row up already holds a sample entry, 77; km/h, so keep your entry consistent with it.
240; km/h
